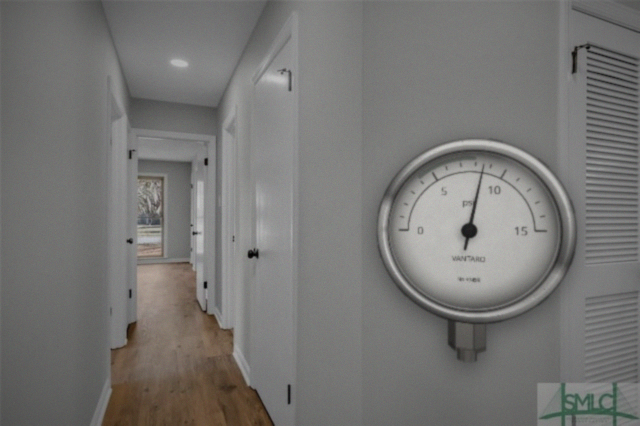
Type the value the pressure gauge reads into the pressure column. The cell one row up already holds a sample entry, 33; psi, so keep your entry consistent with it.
8.5; psi
